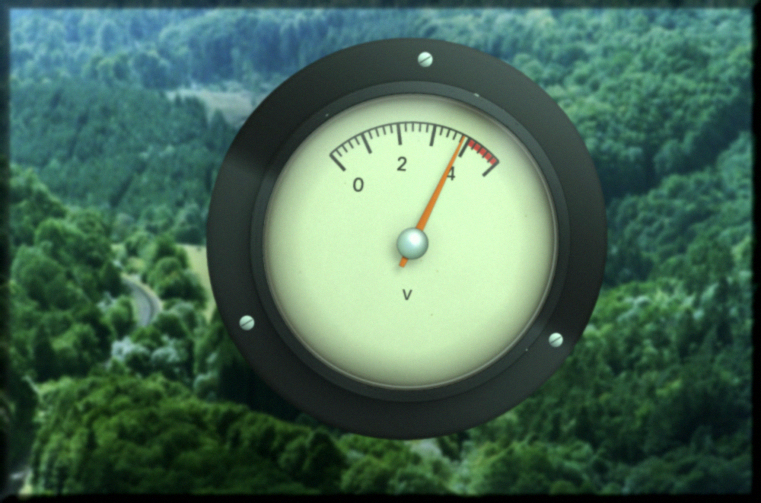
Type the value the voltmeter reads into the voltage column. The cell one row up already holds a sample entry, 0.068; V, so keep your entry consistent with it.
3.8; V
